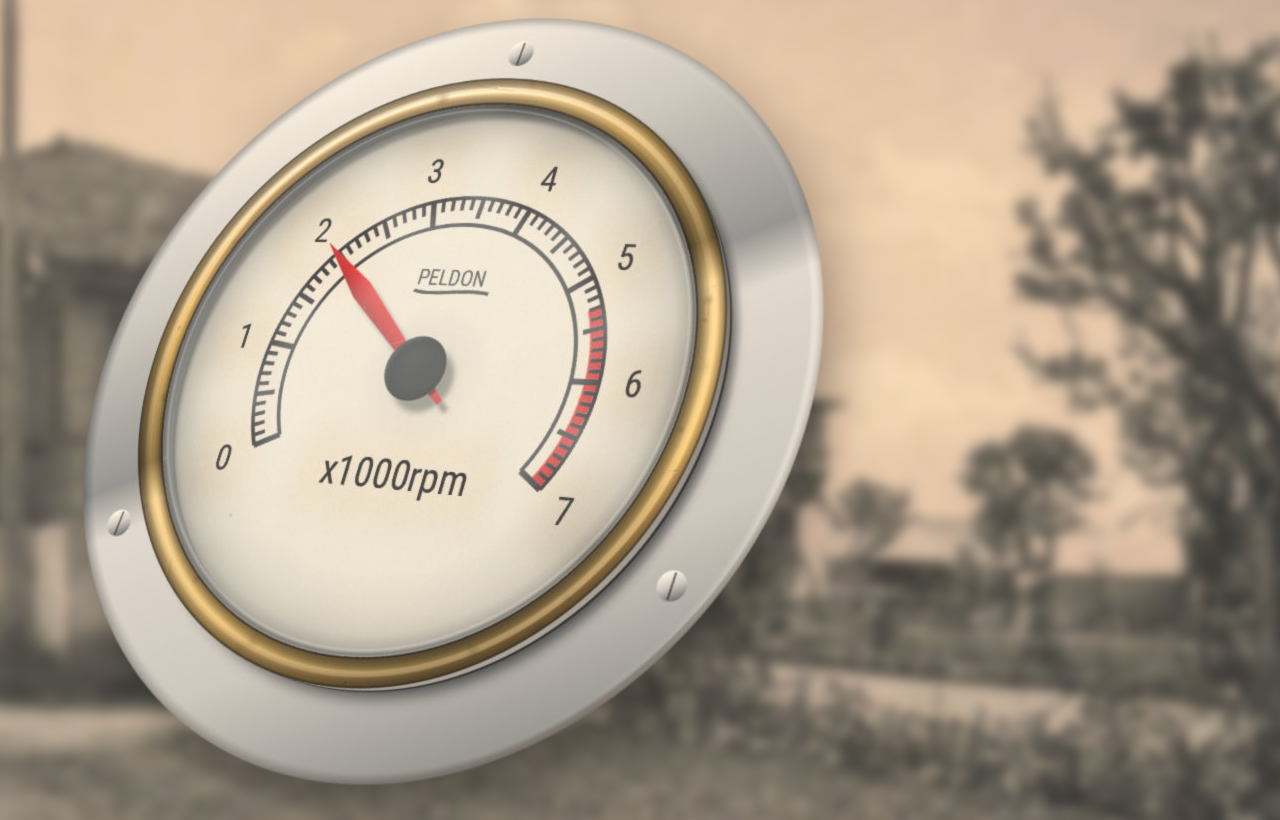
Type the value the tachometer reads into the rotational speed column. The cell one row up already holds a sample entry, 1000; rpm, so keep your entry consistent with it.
2000; rpm
